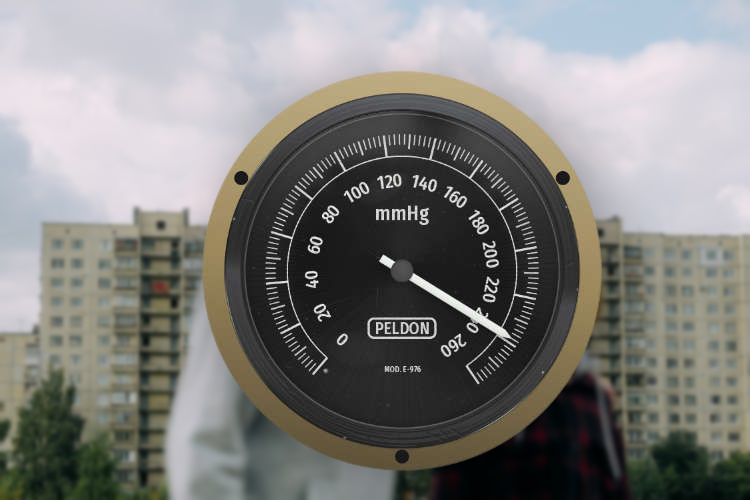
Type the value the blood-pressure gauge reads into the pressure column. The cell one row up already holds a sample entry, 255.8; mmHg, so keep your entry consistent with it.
238; mmHg
